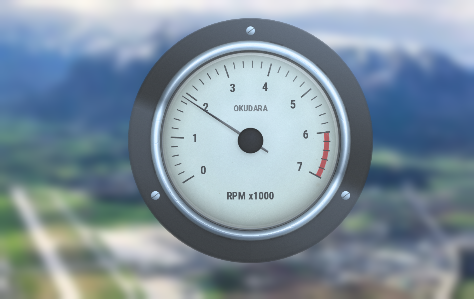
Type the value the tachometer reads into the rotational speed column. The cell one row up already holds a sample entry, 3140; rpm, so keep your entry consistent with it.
1900; rpm
